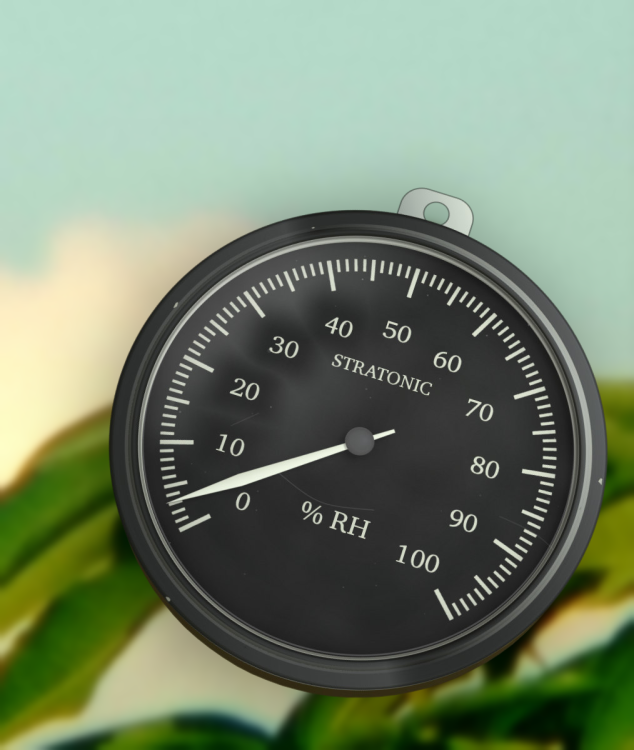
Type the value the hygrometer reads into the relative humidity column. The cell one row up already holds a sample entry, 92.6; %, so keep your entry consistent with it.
3; %
